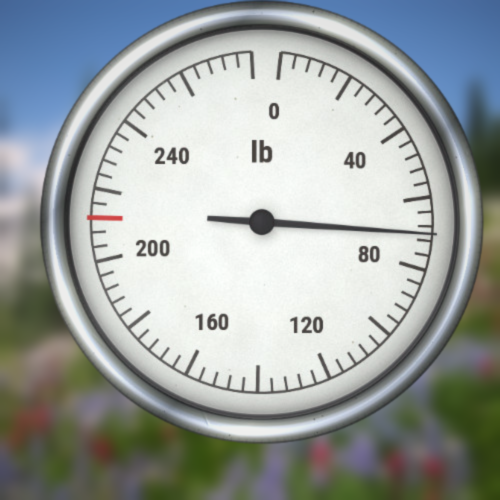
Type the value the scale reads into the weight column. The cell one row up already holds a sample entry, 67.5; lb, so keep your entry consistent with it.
70; lb
